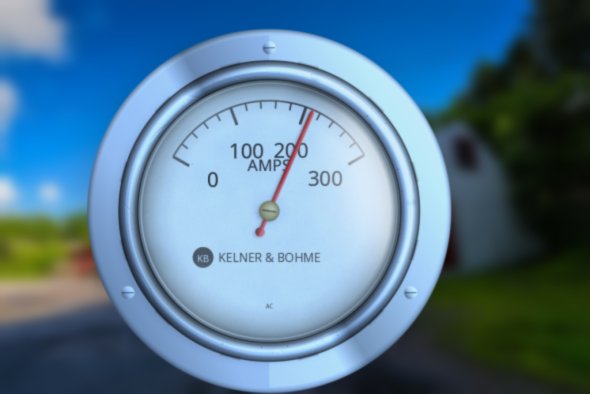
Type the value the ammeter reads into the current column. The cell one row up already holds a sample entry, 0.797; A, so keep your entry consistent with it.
210; A
